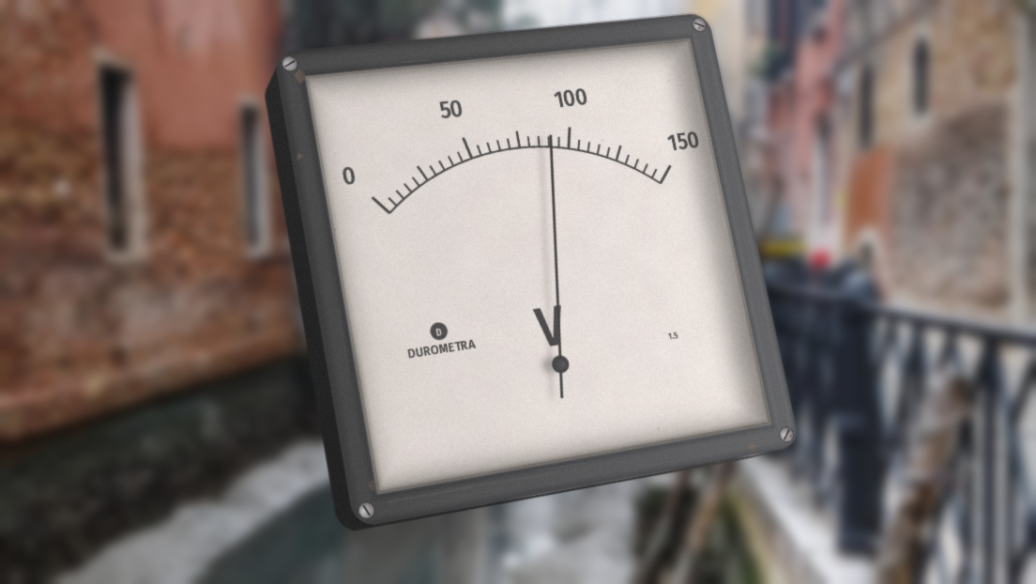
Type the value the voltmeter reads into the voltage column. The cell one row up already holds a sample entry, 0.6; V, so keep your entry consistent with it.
90; V
